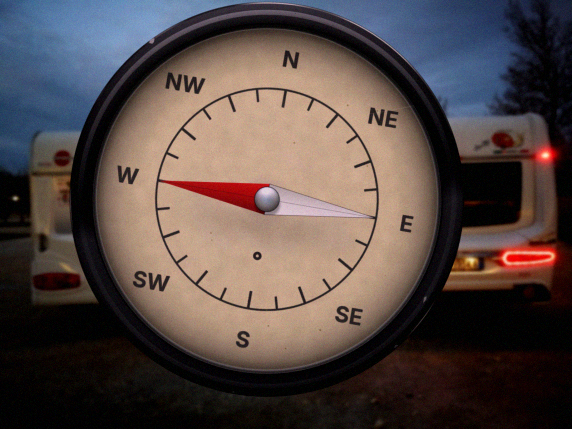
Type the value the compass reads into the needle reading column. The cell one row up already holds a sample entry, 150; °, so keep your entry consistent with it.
270; °
